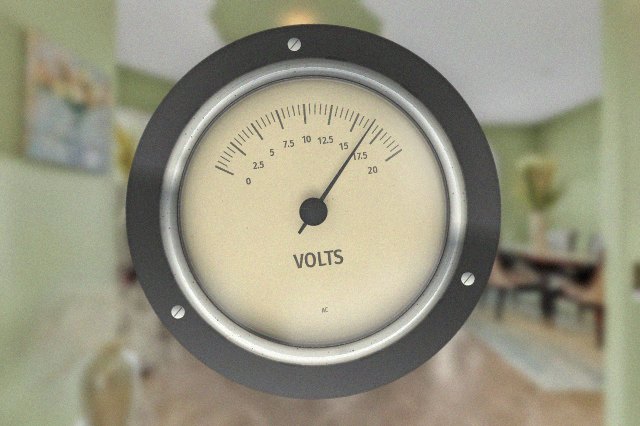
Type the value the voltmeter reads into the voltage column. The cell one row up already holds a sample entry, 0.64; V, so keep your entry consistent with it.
16.5; V
